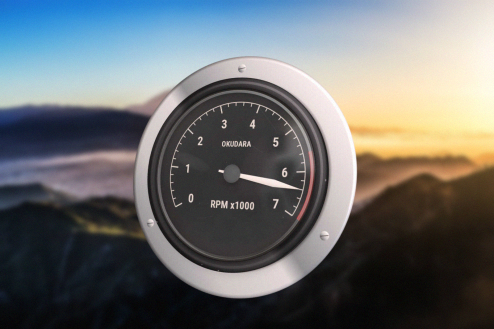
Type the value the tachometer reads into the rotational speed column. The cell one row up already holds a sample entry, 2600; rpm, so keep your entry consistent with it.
6400; rpm
